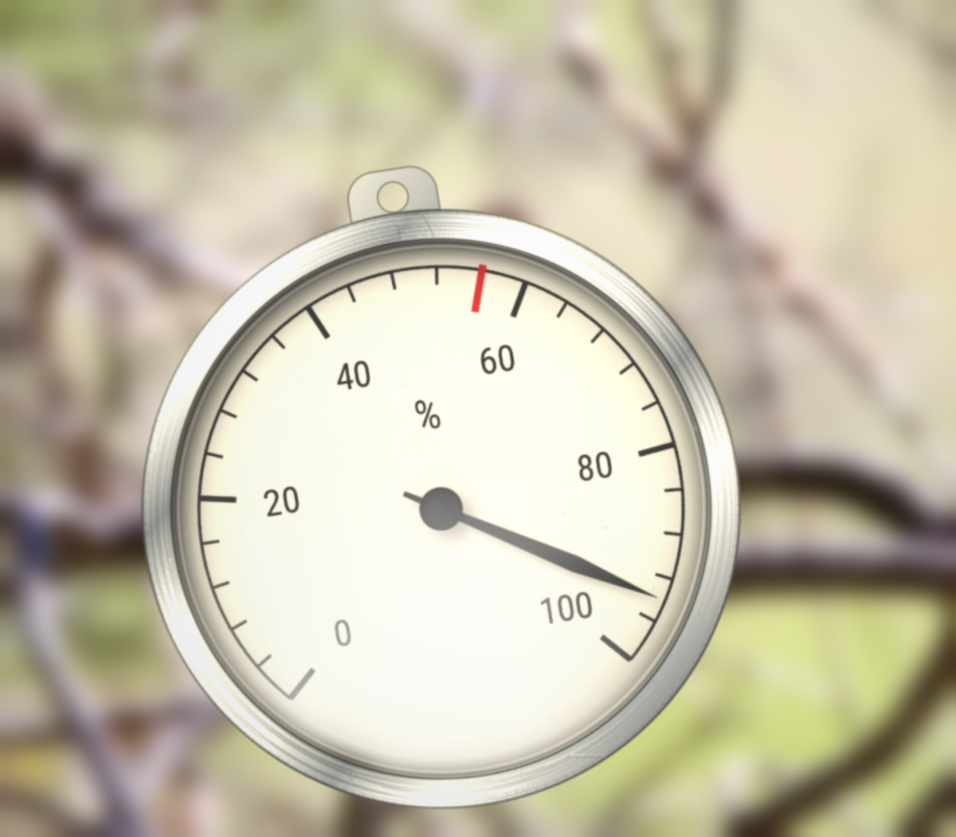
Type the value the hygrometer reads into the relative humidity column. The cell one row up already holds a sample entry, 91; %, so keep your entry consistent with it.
94; %
